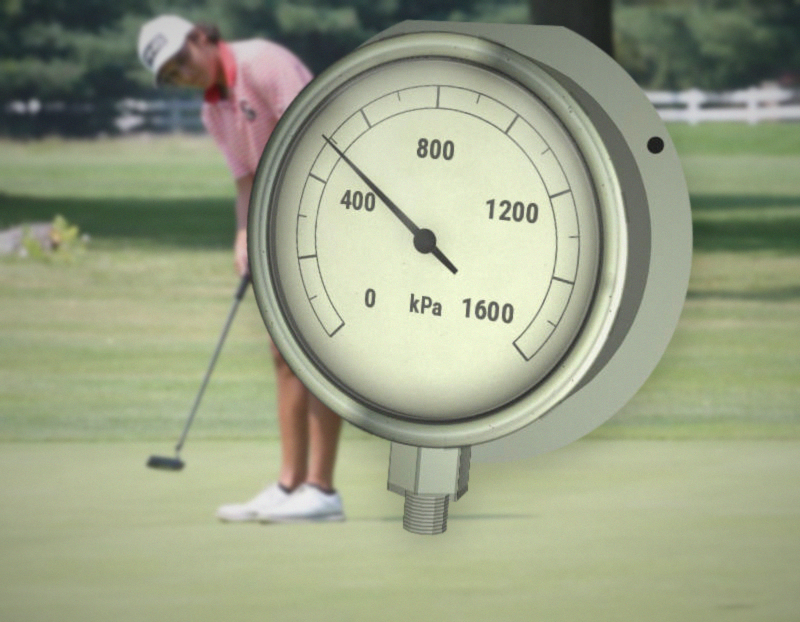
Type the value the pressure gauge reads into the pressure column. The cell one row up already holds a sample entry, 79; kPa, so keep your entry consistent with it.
500; kPa
